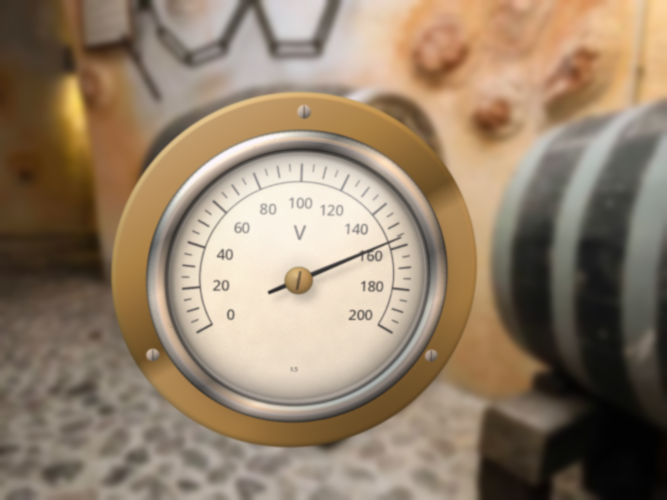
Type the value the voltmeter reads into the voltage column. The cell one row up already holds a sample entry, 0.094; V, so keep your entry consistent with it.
155; V
